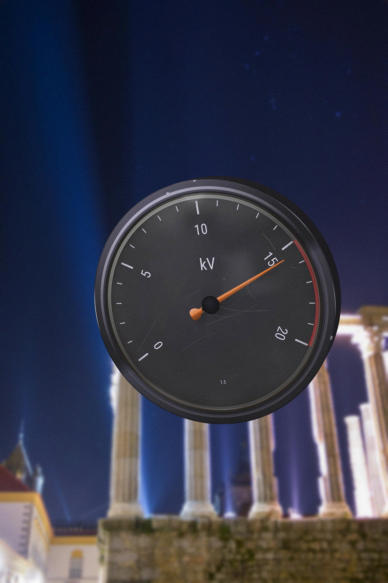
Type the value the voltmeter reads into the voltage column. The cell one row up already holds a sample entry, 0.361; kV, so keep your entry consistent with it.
15.5; kV
